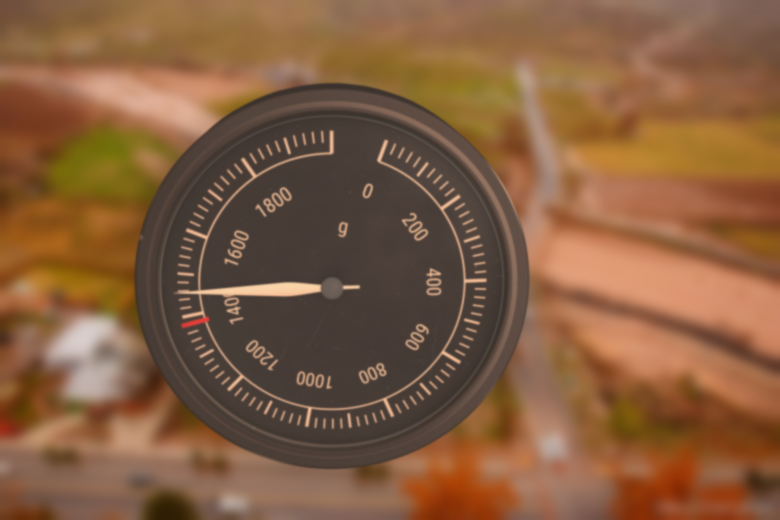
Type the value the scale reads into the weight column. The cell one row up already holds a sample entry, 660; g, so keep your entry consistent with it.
1460; g
